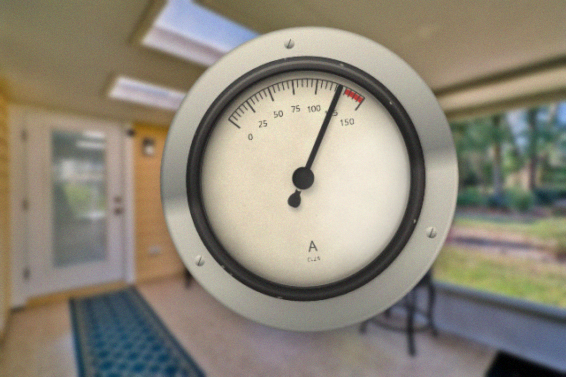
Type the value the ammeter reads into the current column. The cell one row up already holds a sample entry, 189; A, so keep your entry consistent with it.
125; A
